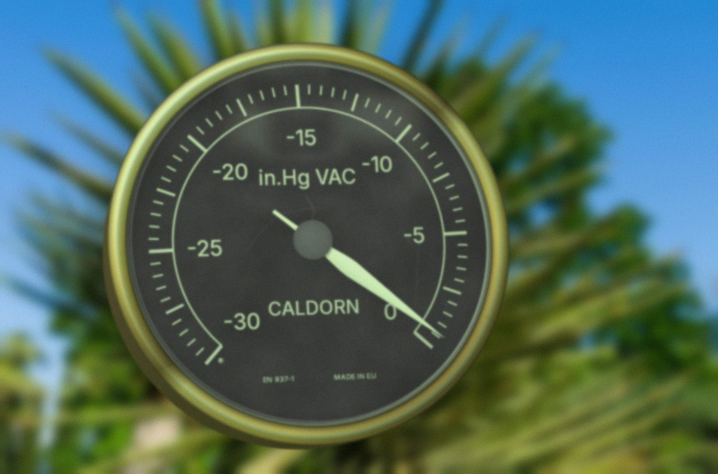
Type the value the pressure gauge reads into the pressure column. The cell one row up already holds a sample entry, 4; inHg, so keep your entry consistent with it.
-0.5; inHg
